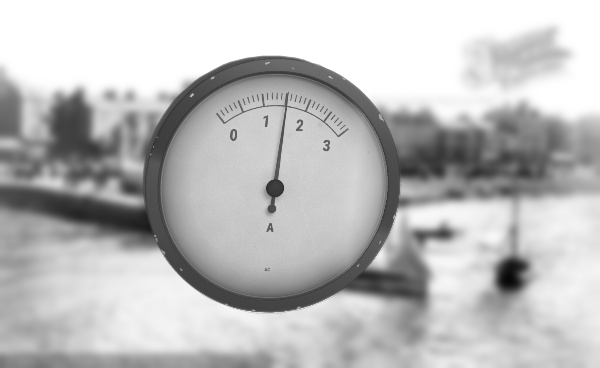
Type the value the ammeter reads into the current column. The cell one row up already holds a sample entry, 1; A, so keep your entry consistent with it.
1.5; A
